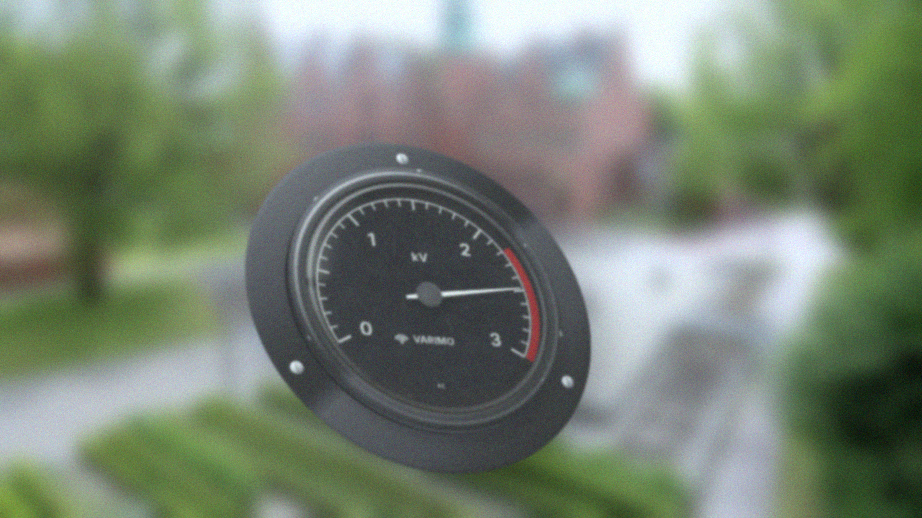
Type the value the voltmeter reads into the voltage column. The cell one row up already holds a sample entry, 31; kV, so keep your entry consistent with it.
2.5; kV
